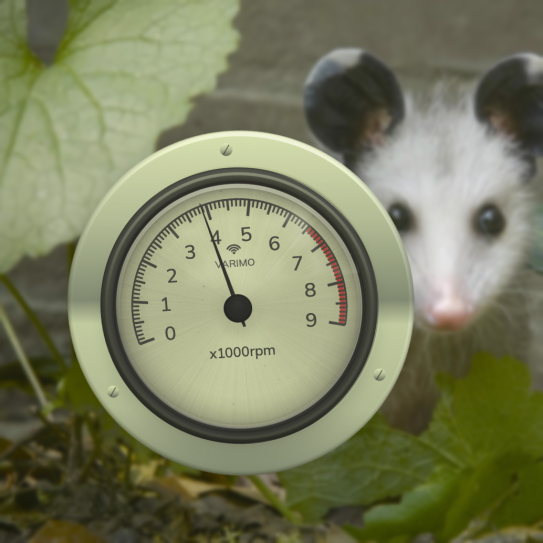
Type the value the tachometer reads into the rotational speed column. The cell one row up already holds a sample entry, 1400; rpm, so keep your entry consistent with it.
3900; rpm
